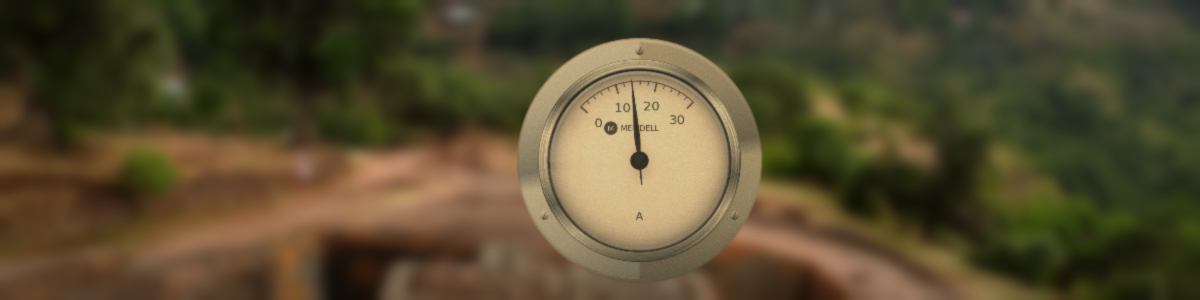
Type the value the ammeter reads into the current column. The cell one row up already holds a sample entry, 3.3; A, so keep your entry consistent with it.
14; A
